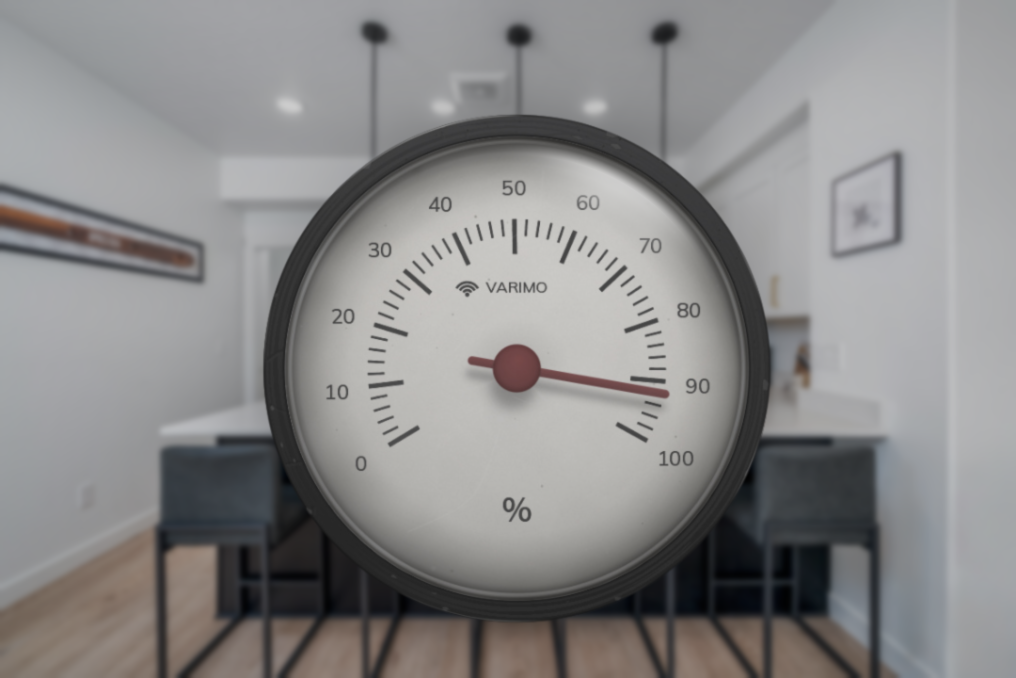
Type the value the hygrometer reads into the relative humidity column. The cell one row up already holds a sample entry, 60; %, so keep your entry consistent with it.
92; %
